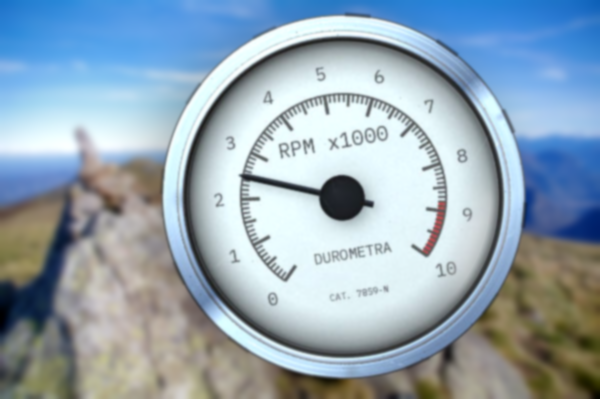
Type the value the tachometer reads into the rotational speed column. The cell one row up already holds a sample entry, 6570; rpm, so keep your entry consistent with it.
2500; rpm
